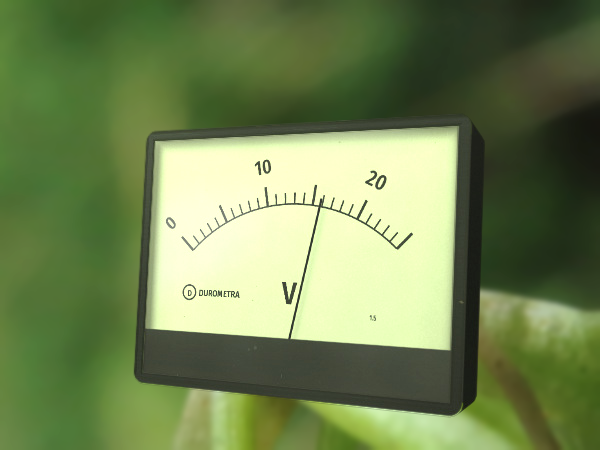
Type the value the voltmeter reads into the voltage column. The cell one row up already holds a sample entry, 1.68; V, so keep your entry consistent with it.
16; V
